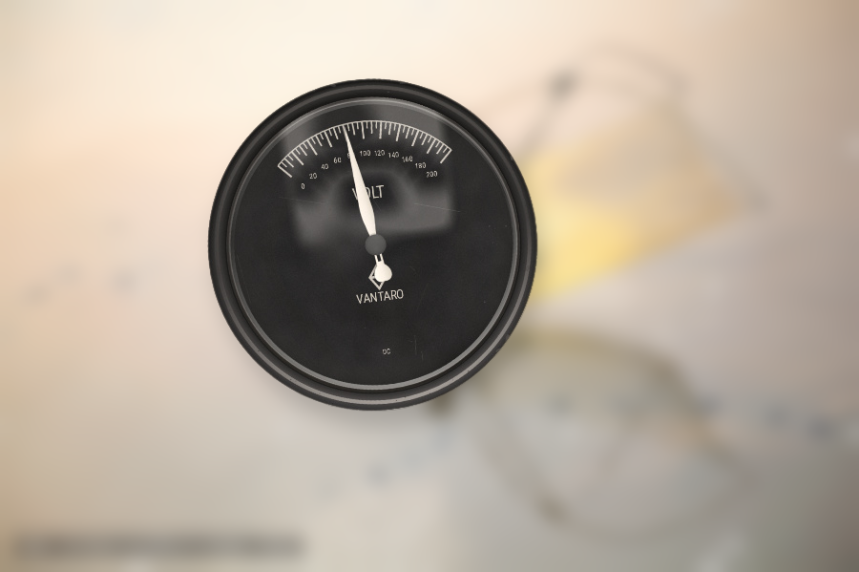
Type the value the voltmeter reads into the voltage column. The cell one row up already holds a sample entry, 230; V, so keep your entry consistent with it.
80; V
